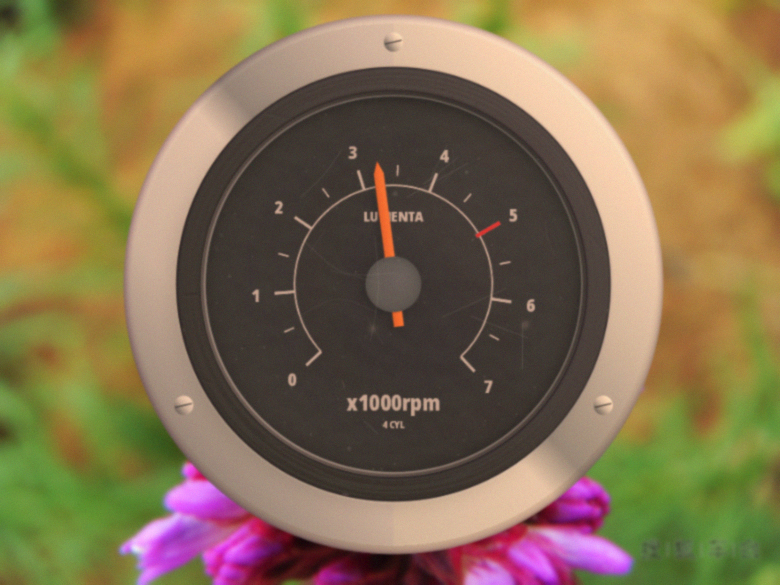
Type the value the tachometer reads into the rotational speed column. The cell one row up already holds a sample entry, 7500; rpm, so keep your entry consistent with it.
3250; rpm
